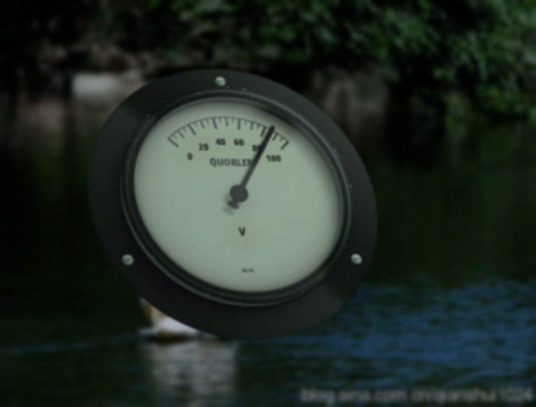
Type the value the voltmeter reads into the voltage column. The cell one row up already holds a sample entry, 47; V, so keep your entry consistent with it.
85; V
